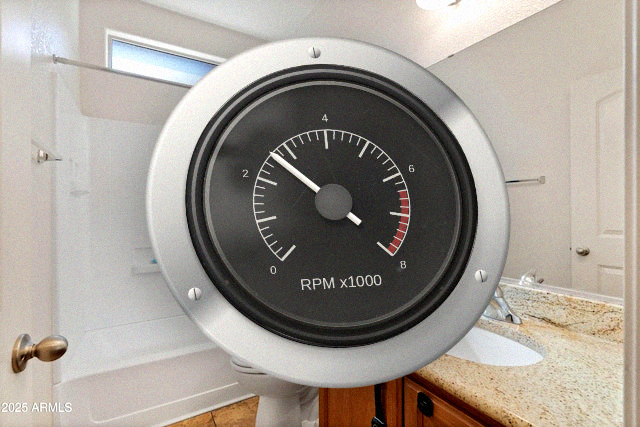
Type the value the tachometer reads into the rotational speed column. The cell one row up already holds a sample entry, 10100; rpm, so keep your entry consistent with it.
2600; rpm
